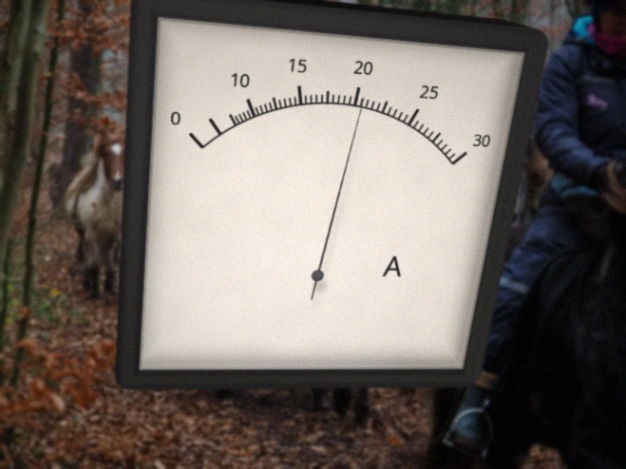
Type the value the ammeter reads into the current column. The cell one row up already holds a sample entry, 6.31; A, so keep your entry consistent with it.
20.5; A
